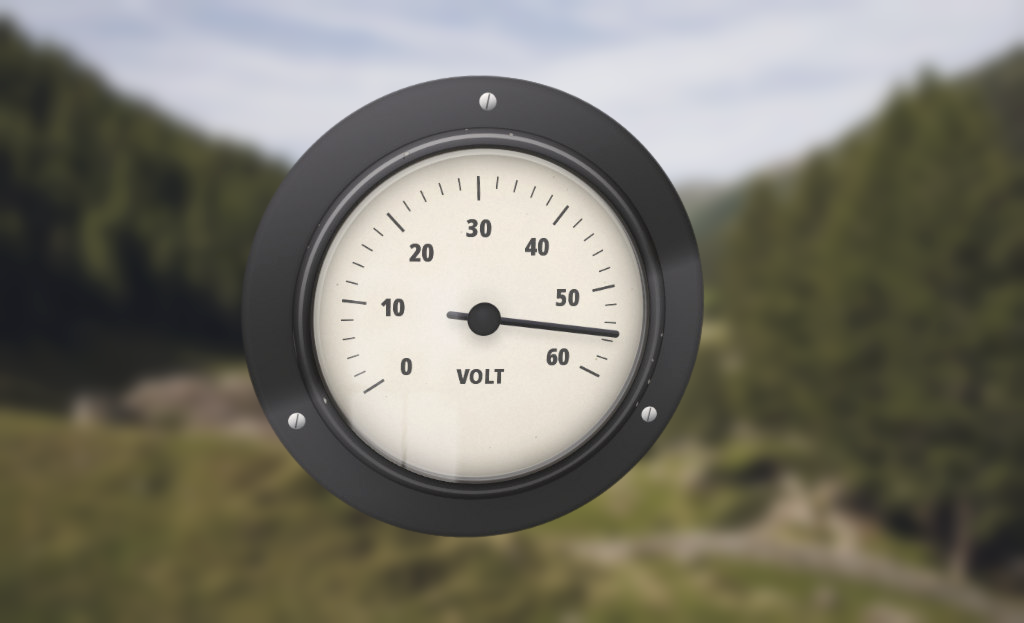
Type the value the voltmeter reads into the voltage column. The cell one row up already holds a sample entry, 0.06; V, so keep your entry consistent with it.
55; V
